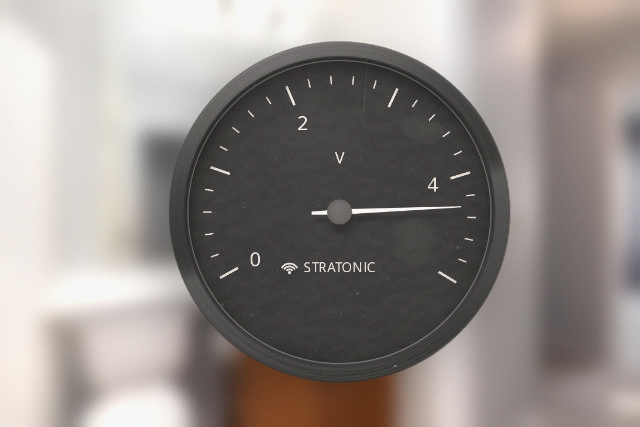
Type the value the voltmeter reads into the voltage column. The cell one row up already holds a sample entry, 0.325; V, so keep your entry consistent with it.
4.3; V
